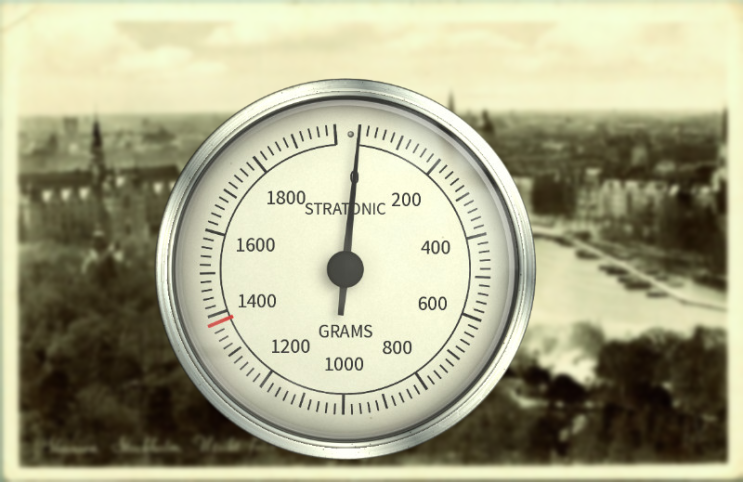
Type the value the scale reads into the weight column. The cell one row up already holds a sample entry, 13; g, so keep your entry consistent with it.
0; g
